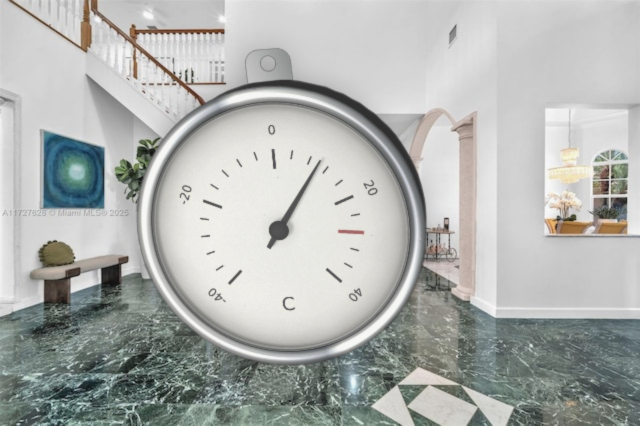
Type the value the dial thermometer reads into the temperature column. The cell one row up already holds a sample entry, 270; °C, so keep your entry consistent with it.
10; °C
